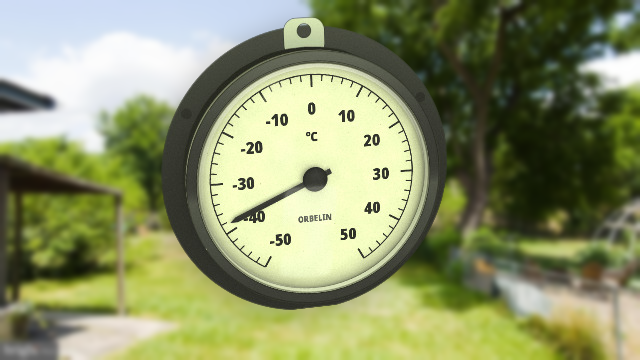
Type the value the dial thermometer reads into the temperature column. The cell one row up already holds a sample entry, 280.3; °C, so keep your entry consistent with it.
-38; °C
